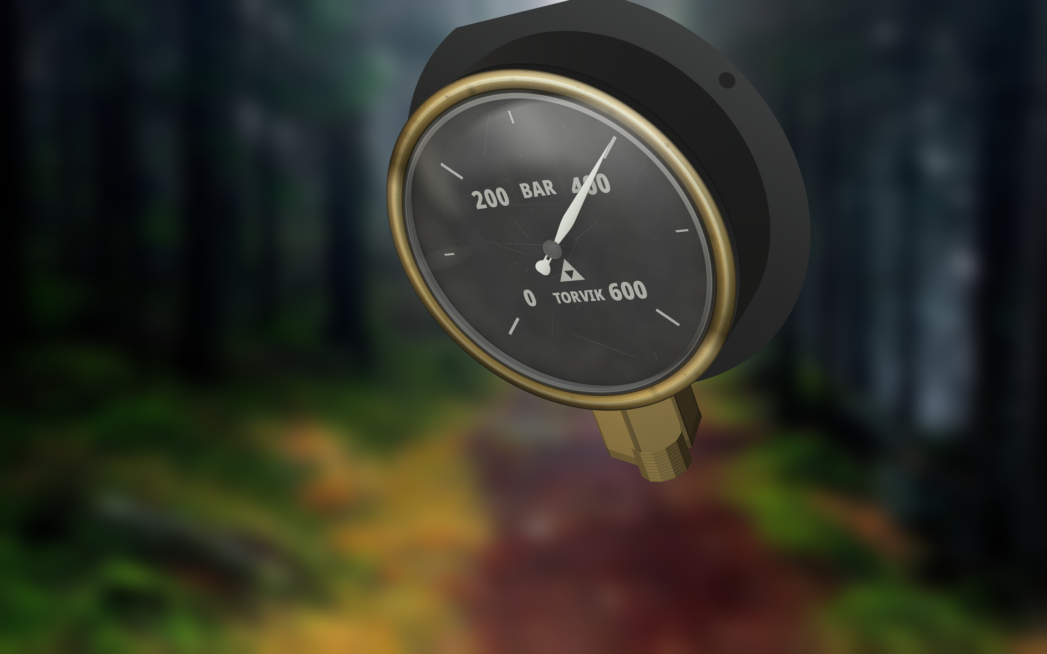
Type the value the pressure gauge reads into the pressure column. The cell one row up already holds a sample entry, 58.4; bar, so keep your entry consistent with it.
400; bar
